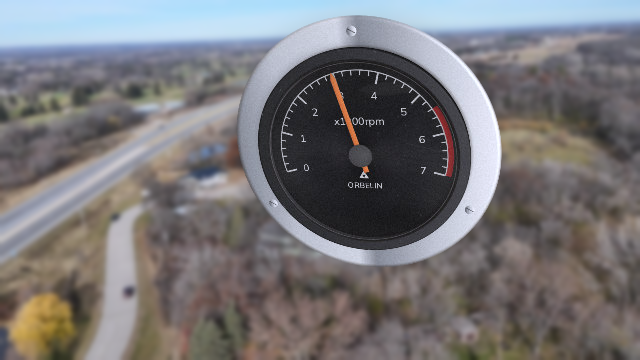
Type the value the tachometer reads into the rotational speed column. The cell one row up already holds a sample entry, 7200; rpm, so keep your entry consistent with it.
3000; rpm
